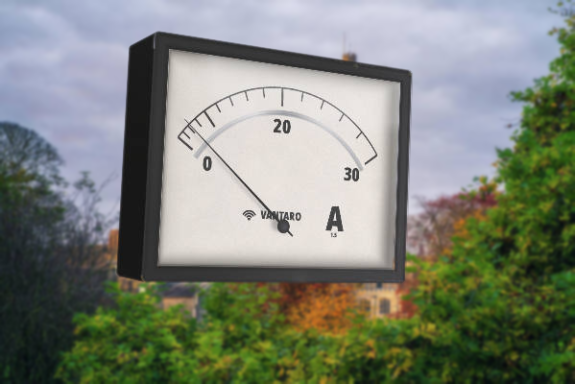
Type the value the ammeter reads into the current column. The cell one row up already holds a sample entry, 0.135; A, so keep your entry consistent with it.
6; A
